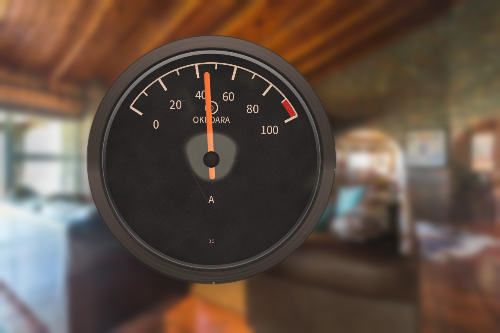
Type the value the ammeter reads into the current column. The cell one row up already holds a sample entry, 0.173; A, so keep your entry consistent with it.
45; A
